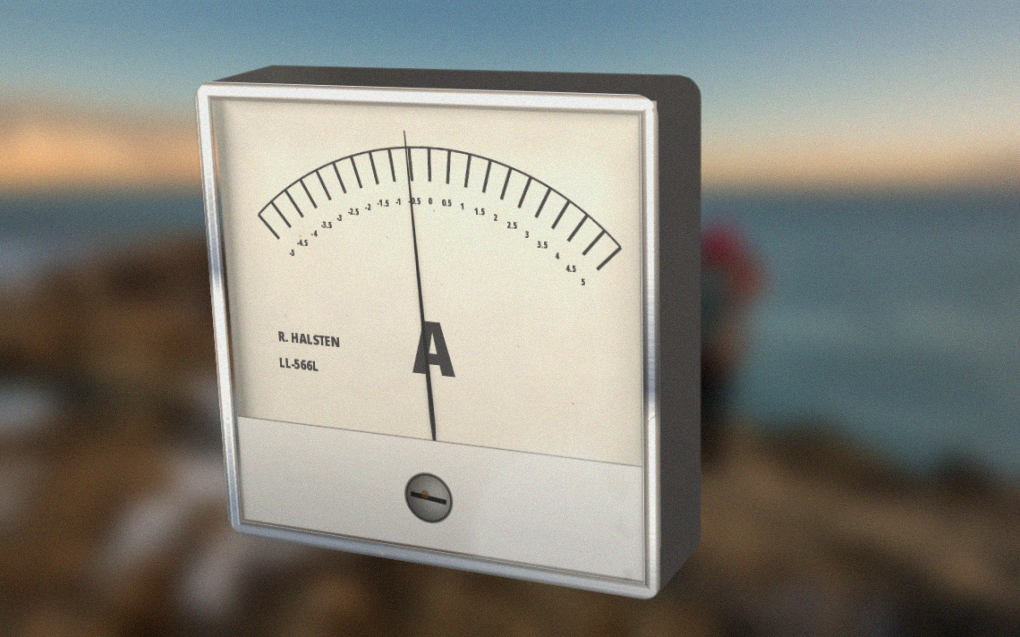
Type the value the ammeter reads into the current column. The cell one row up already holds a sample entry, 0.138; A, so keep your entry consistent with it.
-0.5; A
